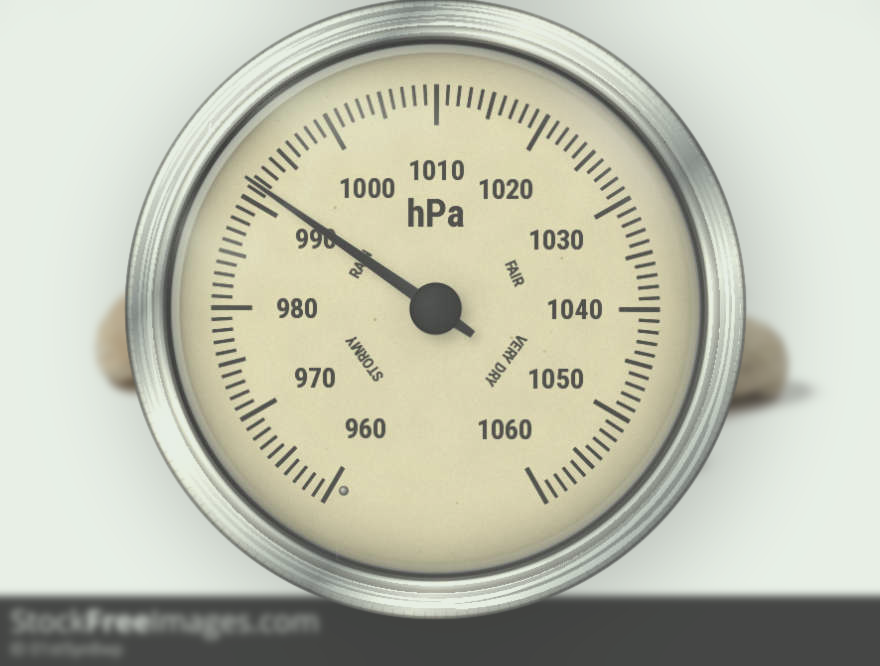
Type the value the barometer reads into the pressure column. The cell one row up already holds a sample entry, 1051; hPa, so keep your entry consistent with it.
991.5; hPa
